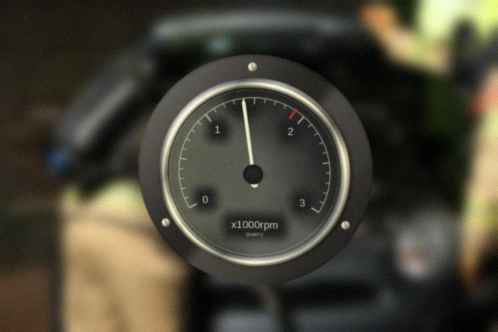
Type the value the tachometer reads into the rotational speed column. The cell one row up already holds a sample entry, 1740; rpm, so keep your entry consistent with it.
1400; rpm
